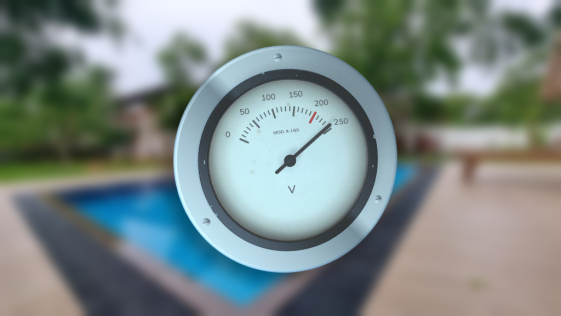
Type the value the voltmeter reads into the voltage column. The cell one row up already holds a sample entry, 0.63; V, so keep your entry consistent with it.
240; V
